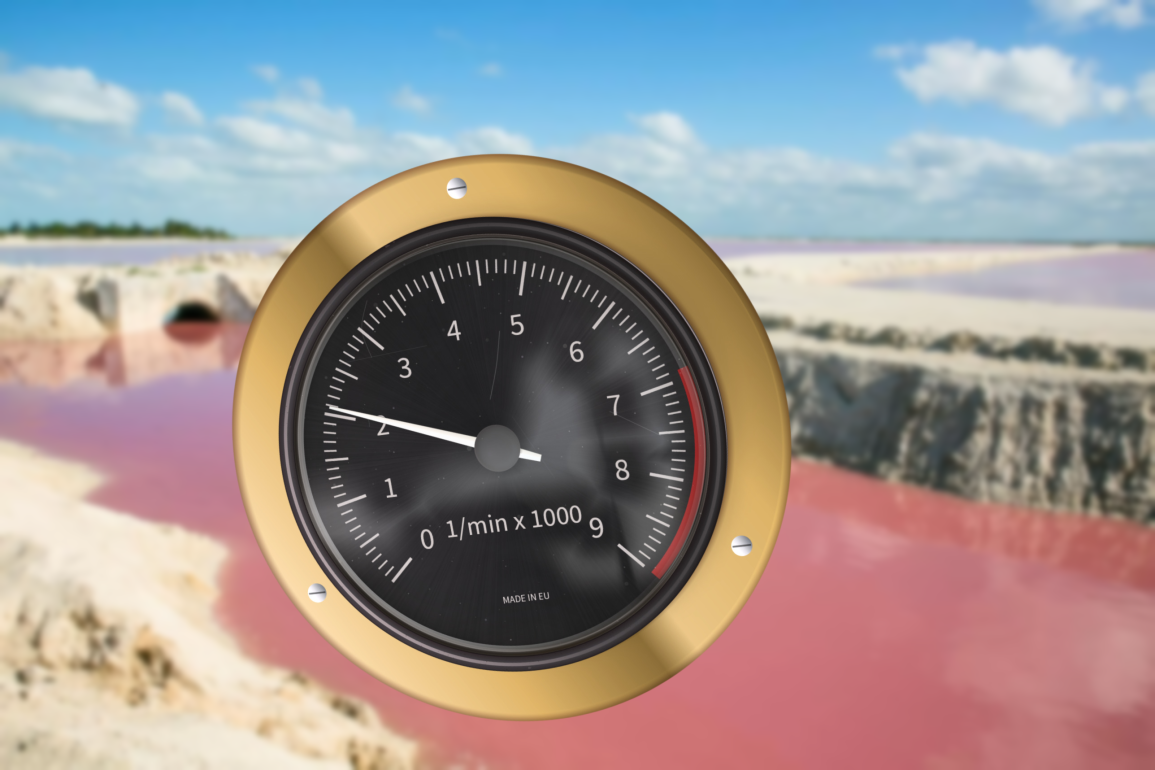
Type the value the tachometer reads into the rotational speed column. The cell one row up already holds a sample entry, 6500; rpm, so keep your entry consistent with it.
2100; rpm
